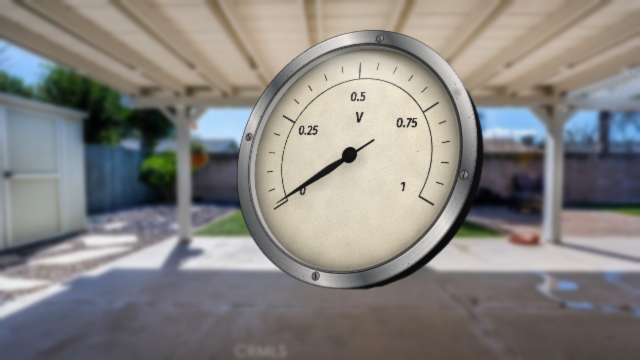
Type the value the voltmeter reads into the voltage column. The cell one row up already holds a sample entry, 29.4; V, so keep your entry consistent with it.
0; V
